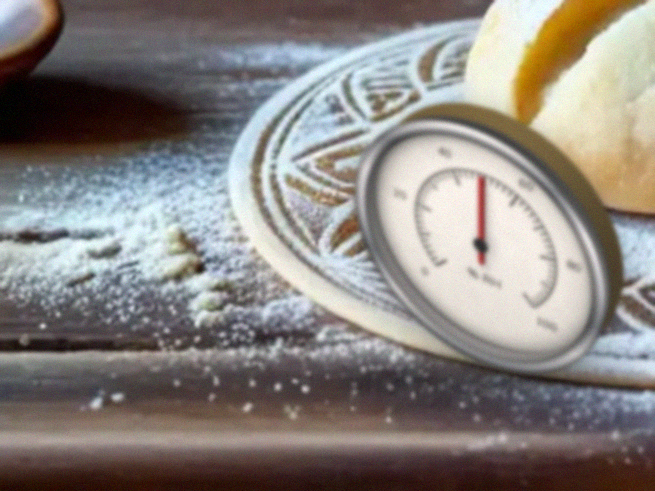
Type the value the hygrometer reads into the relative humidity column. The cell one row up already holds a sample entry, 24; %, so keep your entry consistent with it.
50; %
